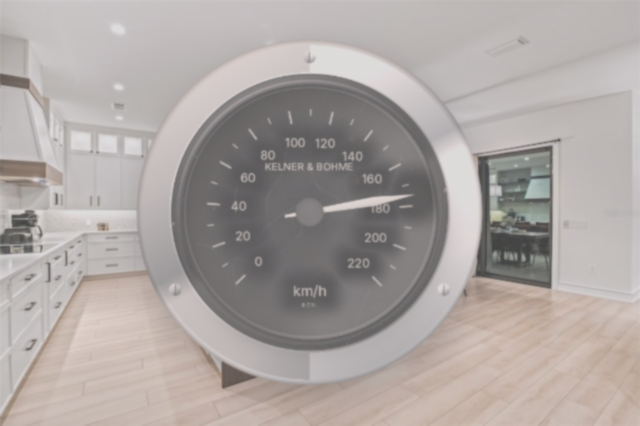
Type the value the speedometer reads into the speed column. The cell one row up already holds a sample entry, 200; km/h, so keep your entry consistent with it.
175; km/h
